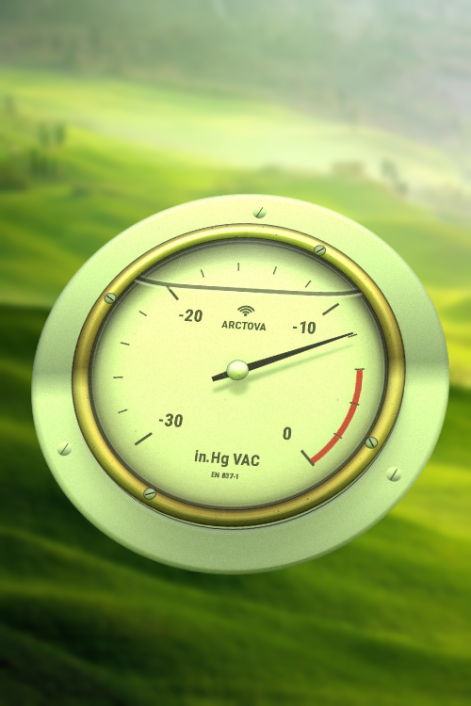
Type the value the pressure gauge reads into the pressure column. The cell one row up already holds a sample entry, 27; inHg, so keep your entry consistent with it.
-8; inHg
